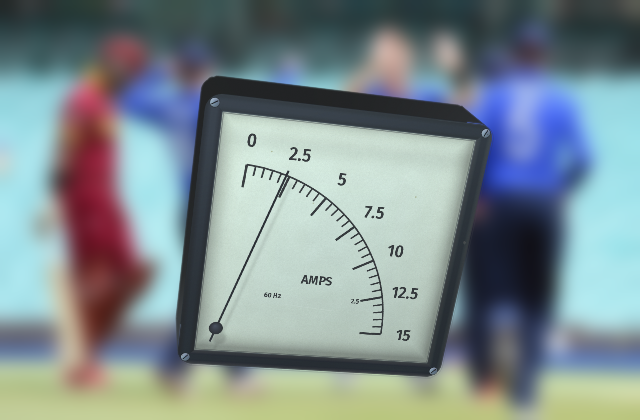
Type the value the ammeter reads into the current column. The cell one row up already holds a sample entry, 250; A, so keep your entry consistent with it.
2.25; A
